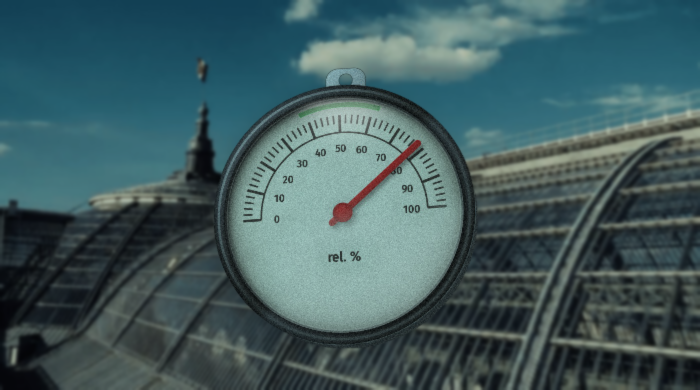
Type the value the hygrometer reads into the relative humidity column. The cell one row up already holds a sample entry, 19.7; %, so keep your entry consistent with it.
78; %
